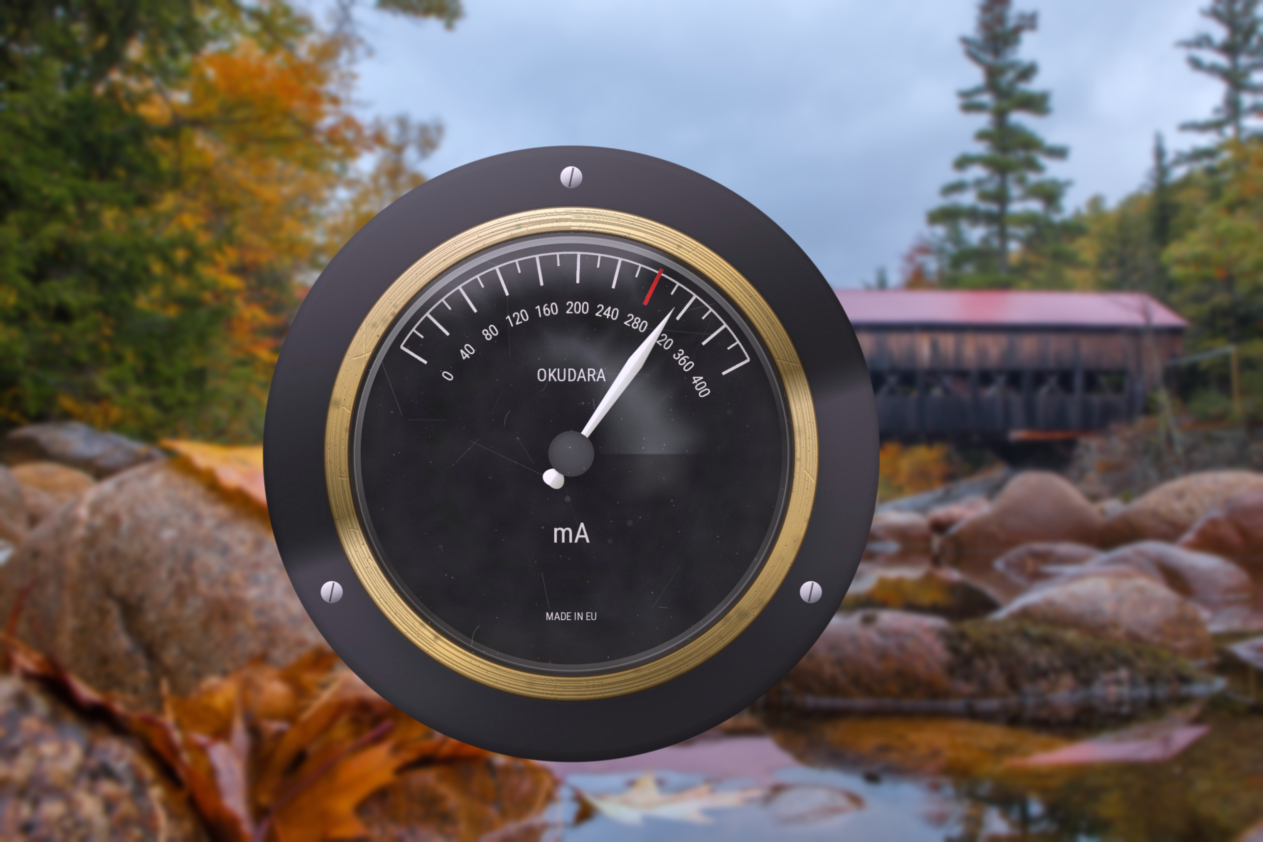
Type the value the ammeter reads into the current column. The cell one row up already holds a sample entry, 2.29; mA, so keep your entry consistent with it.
310; mA
